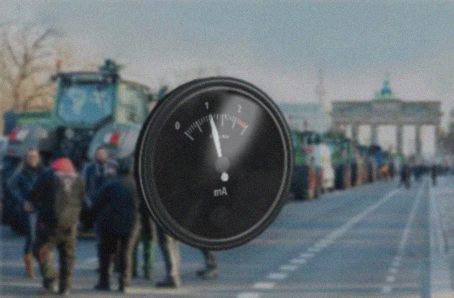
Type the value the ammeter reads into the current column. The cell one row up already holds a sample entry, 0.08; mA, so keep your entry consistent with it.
1; mA
